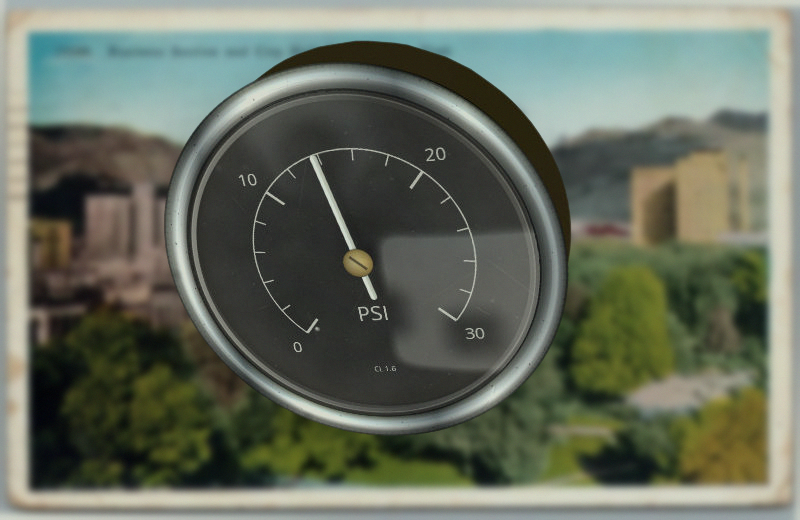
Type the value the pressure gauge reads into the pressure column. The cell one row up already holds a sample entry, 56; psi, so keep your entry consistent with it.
14; psi
